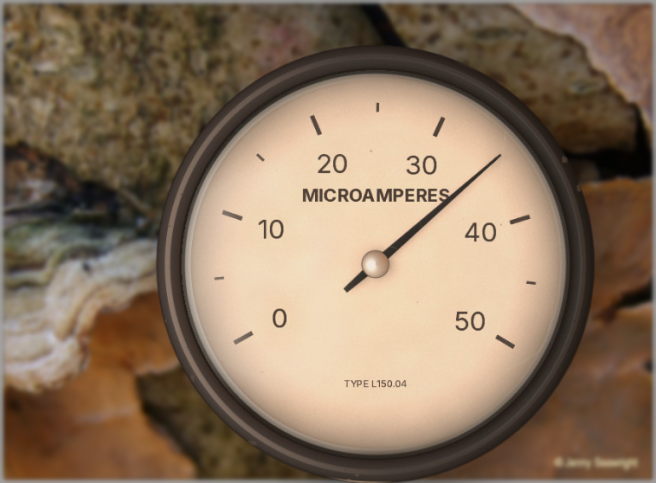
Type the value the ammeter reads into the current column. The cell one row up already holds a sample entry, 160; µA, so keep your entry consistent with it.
35; µA
